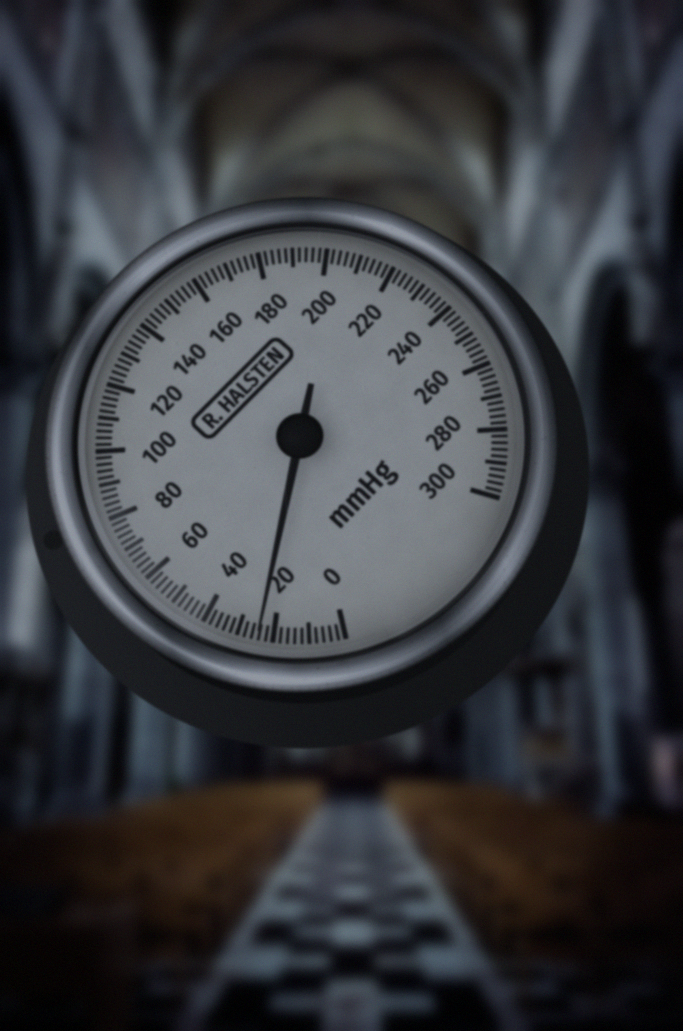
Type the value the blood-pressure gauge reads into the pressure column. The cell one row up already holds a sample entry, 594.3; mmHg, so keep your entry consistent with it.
24; mmHg
